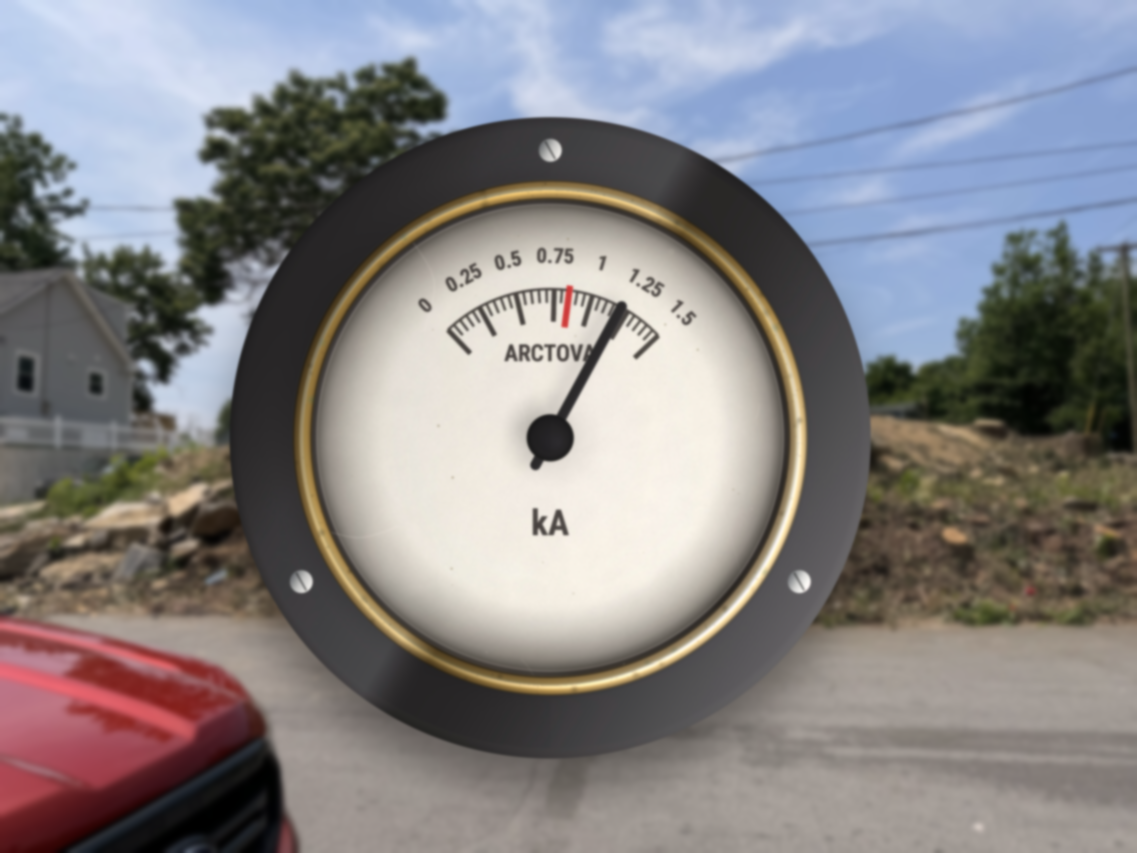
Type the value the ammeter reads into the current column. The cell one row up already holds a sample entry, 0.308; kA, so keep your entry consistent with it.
1.2; kA
